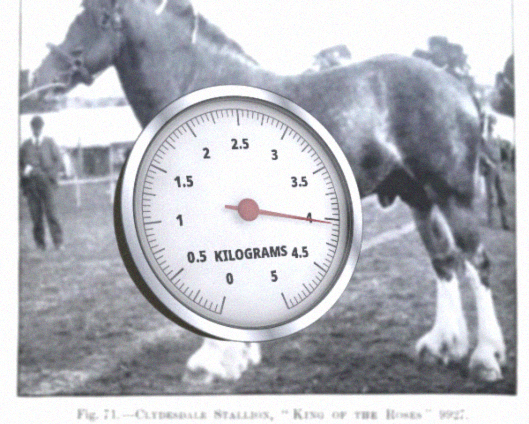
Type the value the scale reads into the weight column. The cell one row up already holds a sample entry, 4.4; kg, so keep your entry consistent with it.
4.05; kg
